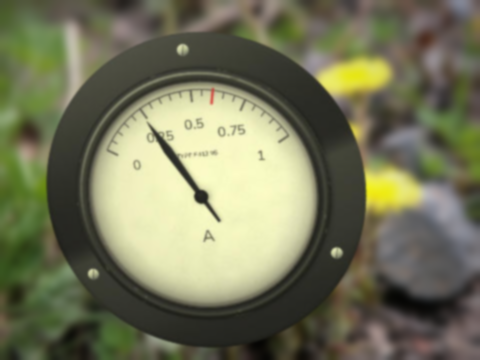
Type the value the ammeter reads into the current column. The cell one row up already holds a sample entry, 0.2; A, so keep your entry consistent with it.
0.25; A
